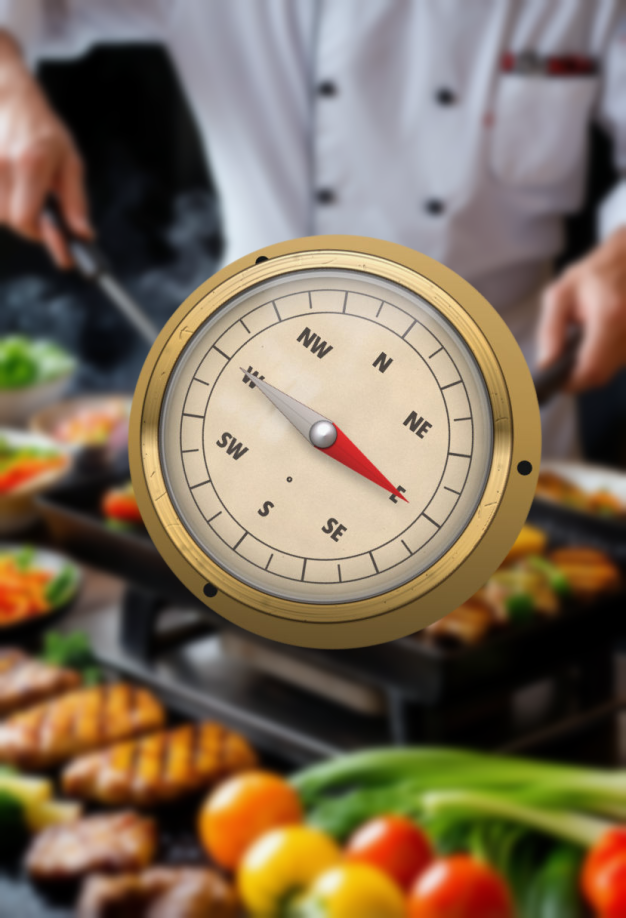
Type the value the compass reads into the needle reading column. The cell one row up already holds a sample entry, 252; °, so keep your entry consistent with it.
90; °
